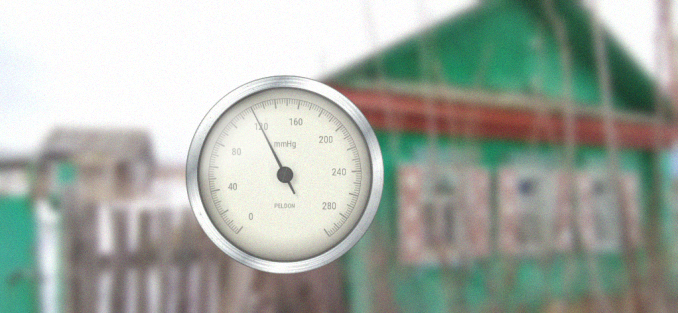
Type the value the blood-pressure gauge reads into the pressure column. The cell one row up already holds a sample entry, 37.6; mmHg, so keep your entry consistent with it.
120; mmHg
